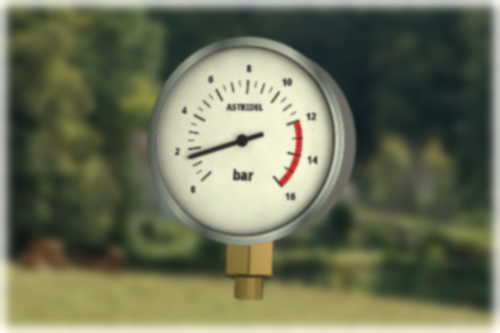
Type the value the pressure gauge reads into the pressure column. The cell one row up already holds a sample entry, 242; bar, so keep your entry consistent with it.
1.5; bar
